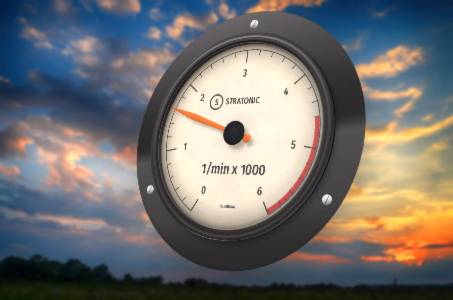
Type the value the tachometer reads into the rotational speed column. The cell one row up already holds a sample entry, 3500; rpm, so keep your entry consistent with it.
1600; rpm
